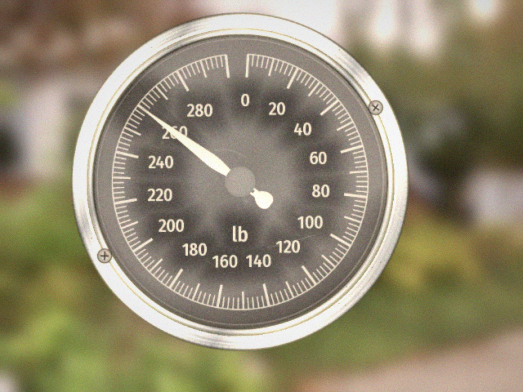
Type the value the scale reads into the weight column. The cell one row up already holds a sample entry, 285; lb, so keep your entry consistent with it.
260; lb
